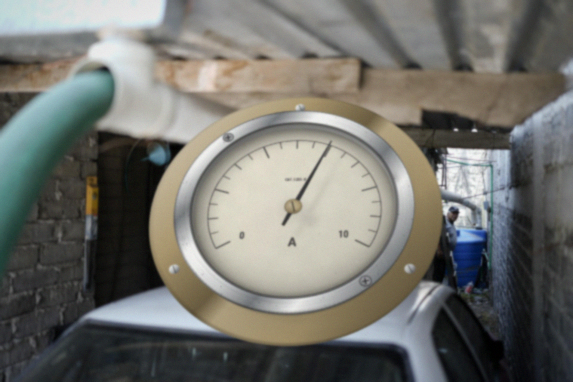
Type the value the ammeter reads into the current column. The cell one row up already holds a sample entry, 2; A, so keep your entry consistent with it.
6; A
